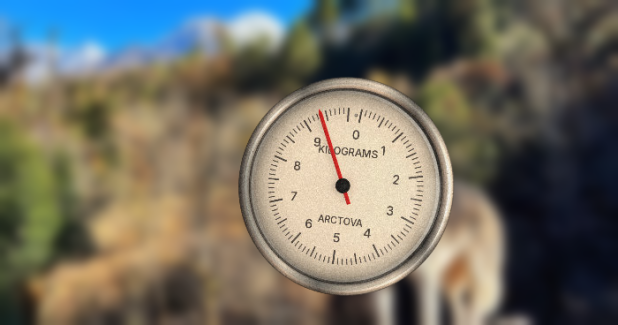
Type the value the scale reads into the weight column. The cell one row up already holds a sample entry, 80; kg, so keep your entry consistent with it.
9.4; kg
